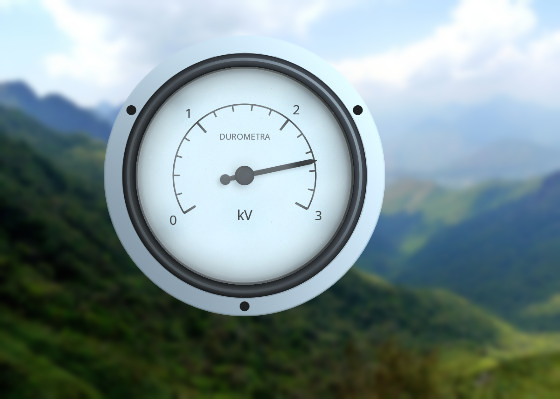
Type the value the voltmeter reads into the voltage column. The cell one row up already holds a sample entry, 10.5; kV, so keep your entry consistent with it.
2.5; kV
